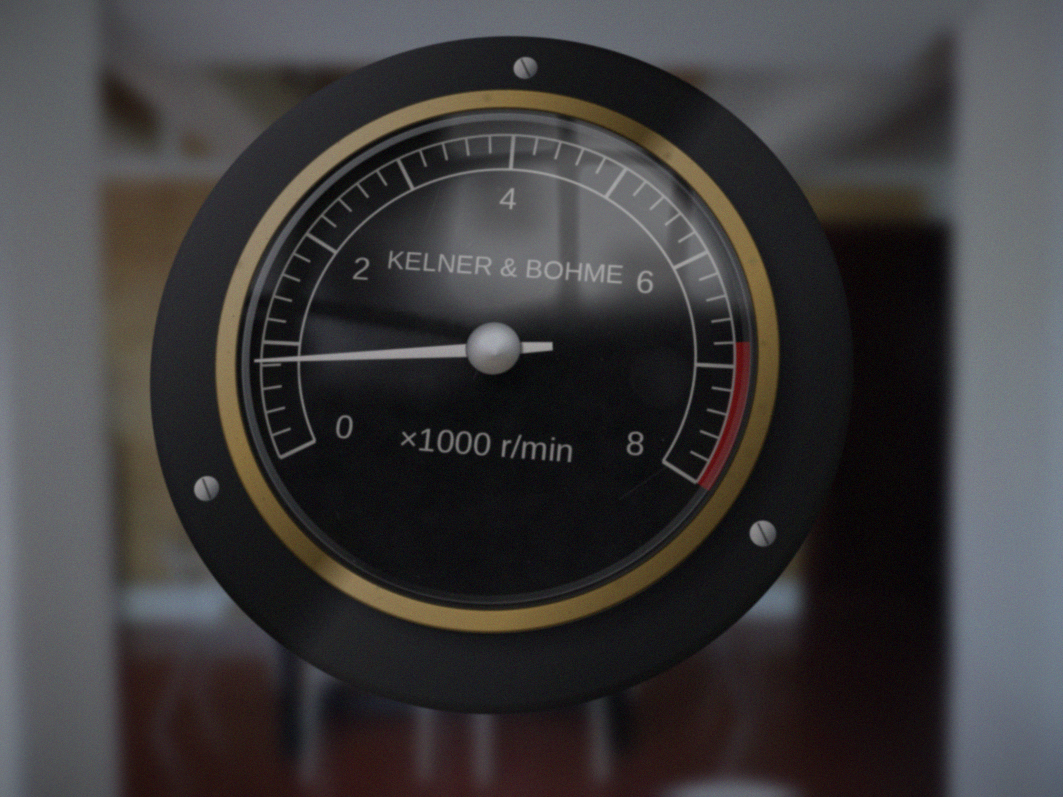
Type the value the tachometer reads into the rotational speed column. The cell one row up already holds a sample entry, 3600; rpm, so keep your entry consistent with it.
800; rpm
